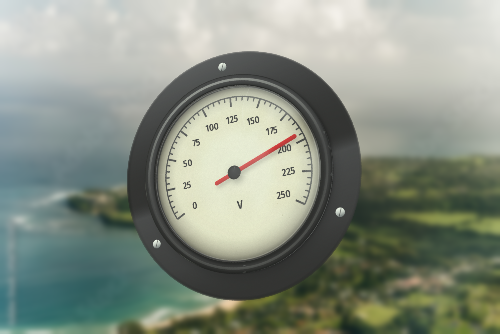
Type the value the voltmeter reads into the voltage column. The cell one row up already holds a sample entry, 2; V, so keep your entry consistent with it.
195; V
